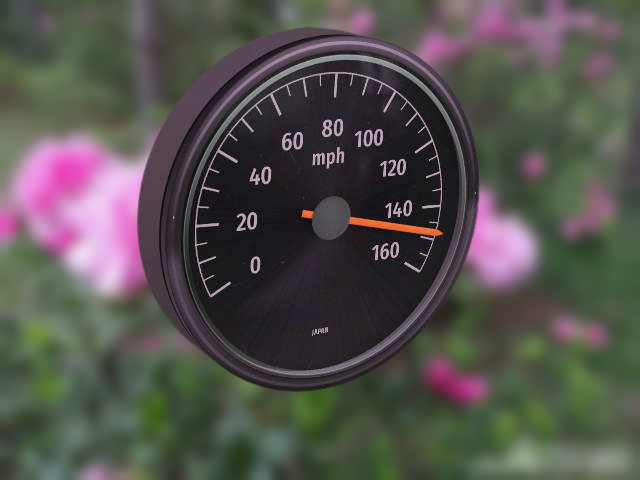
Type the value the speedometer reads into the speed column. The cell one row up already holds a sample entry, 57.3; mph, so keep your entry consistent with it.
147.5; mph
